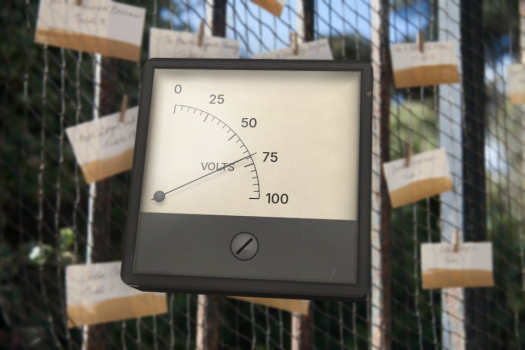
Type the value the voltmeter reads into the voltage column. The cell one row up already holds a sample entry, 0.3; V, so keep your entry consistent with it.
70; V
